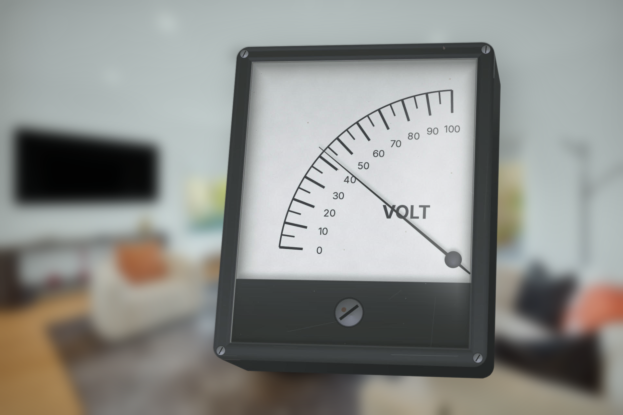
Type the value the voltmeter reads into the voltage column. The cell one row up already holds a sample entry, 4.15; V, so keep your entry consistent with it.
42.5; V
